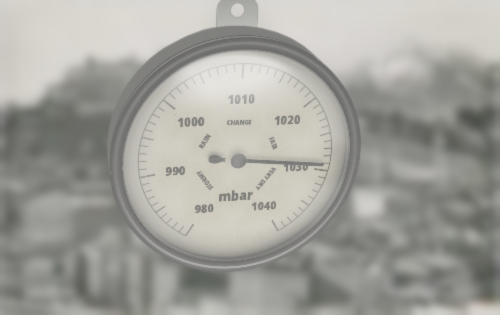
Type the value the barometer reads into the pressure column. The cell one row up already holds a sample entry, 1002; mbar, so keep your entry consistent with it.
1029; mbar
